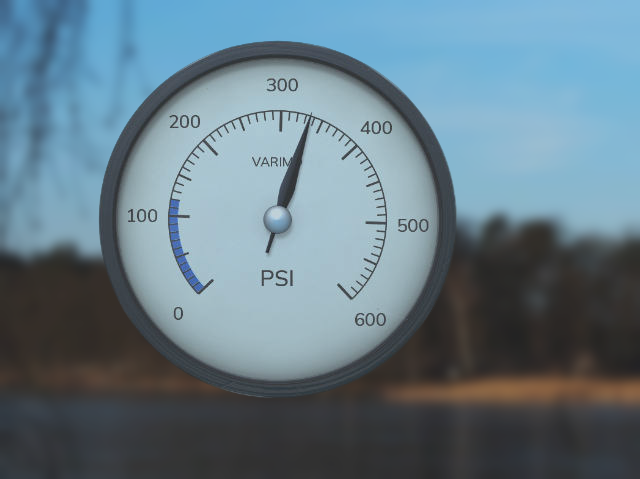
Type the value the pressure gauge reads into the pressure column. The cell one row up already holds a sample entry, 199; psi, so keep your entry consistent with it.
335; psi
